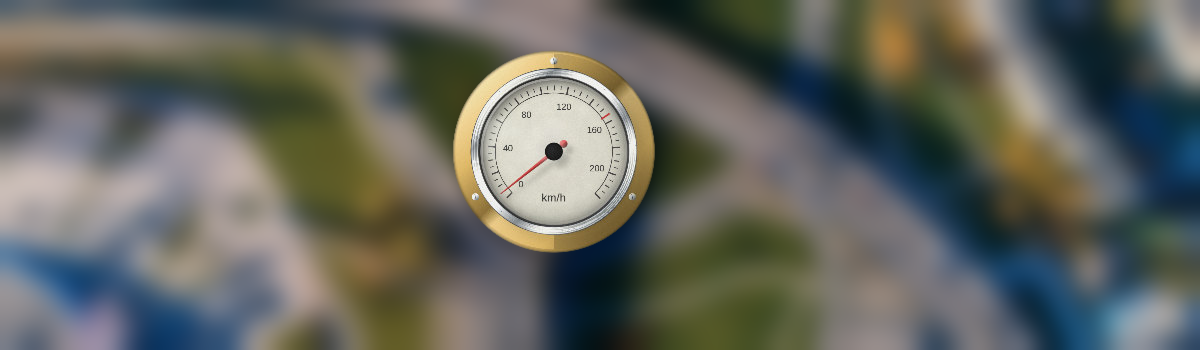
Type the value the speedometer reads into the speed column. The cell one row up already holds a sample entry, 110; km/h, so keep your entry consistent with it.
5; km/h
